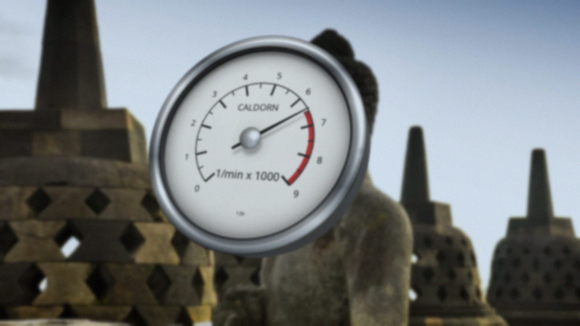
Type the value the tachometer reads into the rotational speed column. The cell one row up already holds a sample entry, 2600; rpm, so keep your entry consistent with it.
6500; rpm
